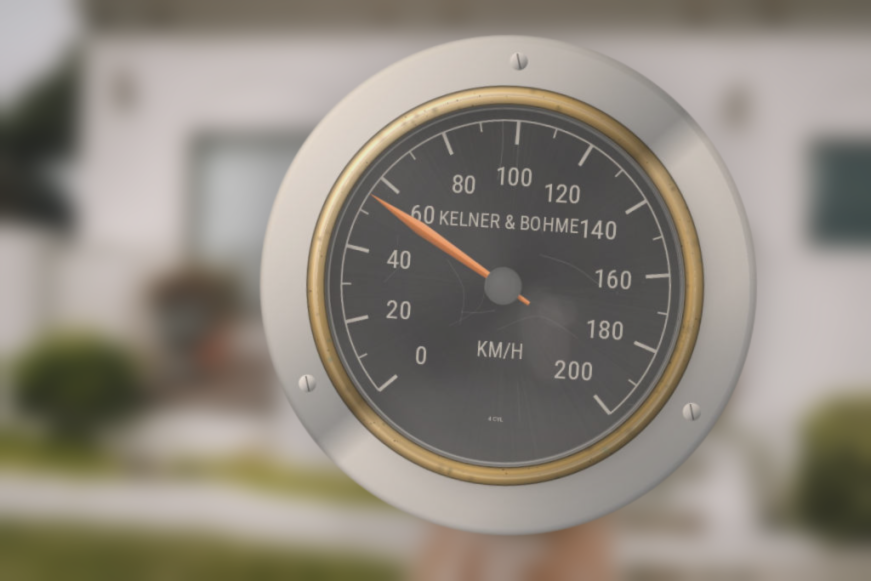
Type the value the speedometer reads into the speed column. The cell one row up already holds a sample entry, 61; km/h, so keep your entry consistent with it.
55; km/h
